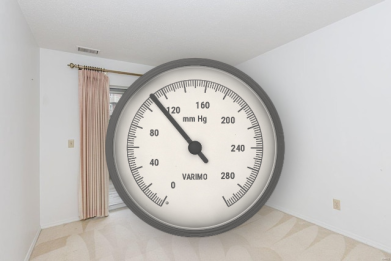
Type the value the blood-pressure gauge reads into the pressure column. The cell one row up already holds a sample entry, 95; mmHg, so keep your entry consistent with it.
110; mmHg
